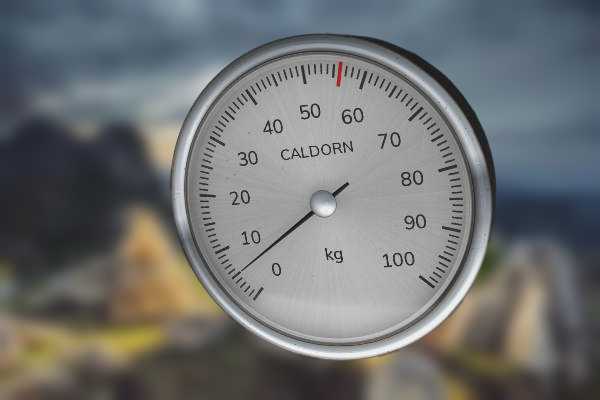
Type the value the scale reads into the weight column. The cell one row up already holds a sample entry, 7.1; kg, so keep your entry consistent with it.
5; kg
